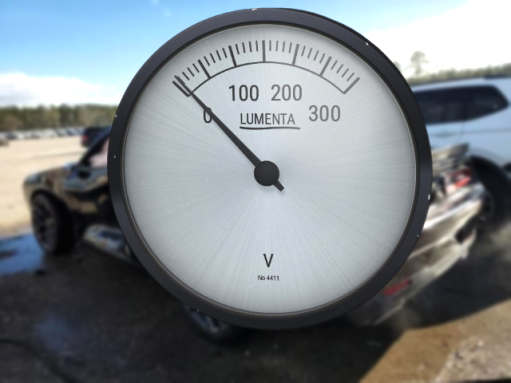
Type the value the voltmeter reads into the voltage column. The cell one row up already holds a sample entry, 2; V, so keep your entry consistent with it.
10; V
